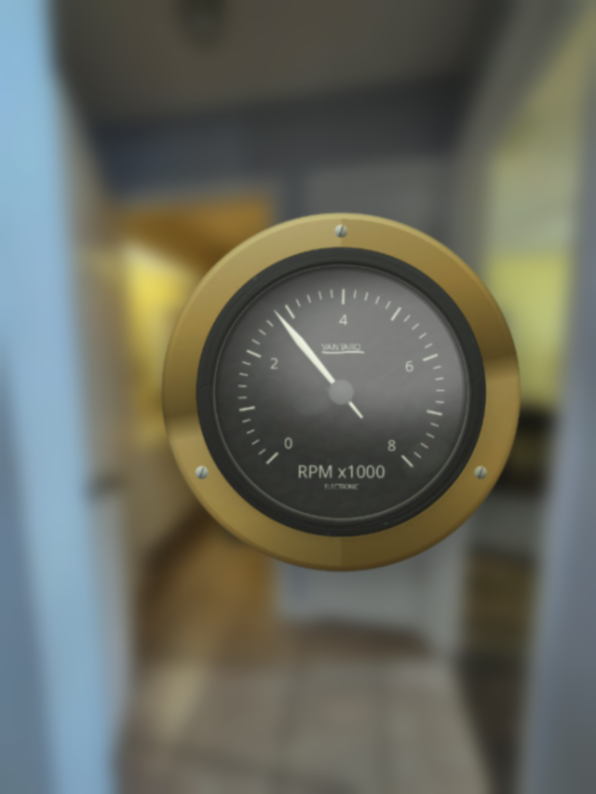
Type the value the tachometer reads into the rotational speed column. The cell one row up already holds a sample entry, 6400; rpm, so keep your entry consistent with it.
2800; rpm
